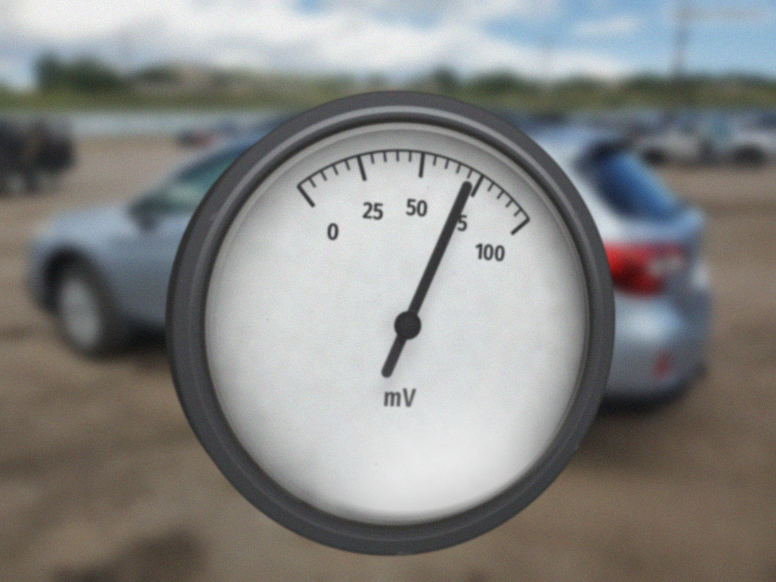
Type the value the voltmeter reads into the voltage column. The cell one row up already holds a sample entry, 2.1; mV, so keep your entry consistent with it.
70; mV
